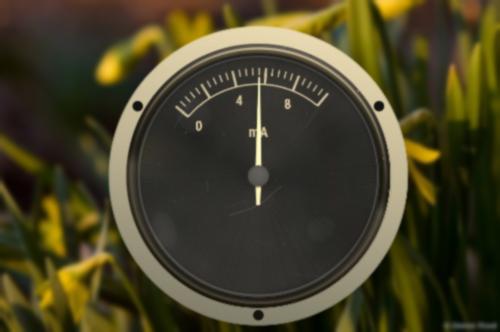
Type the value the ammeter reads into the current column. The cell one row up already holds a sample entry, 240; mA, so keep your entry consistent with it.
5.6; mA
